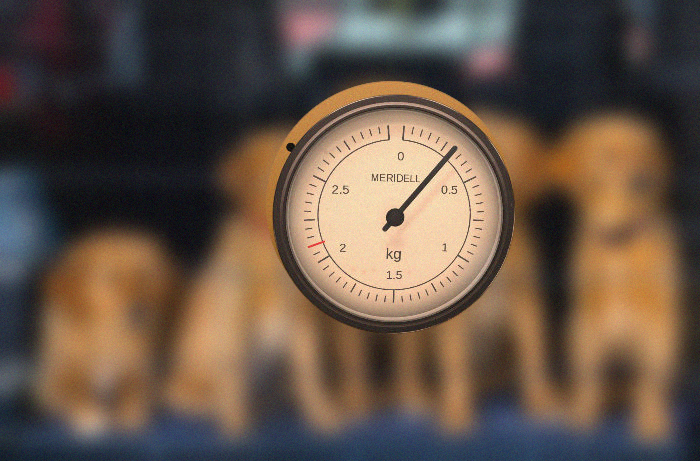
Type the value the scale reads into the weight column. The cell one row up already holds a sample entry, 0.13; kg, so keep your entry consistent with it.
0.3; kg
